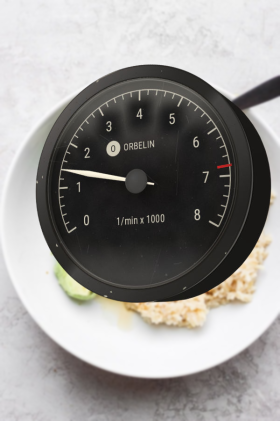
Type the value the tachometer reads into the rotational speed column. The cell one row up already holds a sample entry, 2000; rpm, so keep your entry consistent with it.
1400; rpm
